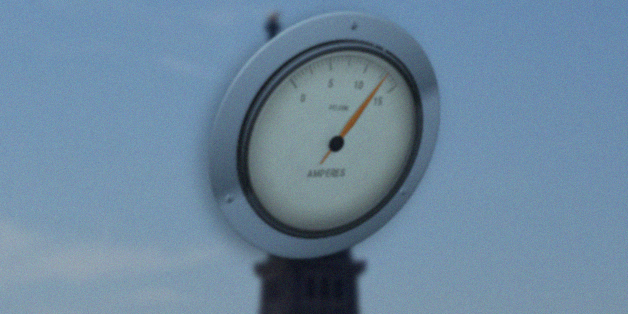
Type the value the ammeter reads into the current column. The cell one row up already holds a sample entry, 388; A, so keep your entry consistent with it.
12.5; A
